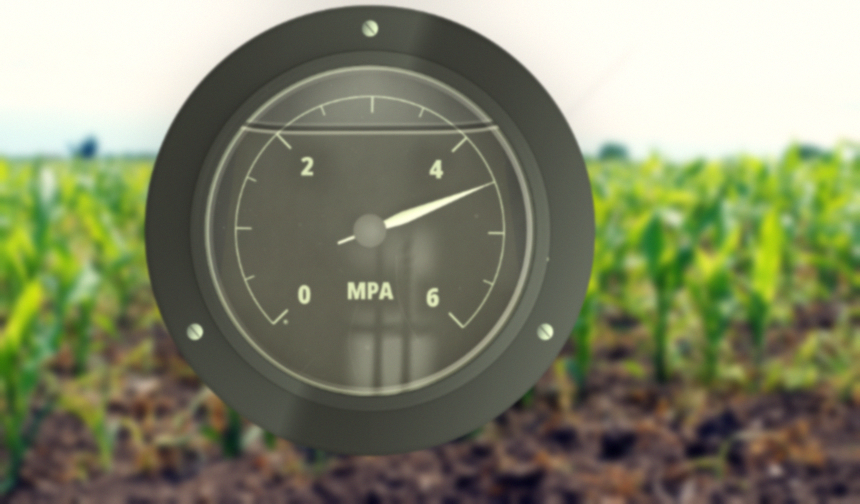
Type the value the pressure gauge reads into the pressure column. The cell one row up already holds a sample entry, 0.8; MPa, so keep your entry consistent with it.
4.5; MPa
